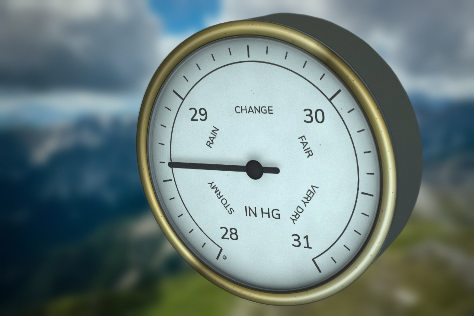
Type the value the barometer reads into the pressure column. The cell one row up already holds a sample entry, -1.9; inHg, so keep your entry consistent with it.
28.6; inHg
